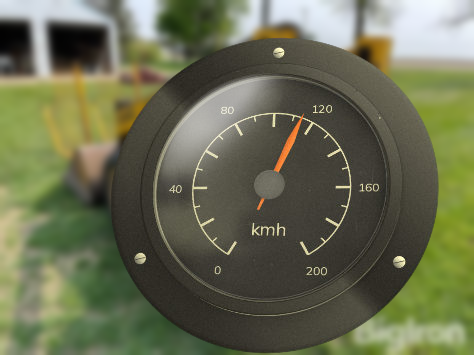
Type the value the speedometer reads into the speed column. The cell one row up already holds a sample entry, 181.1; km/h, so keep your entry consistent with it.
115; km/h
